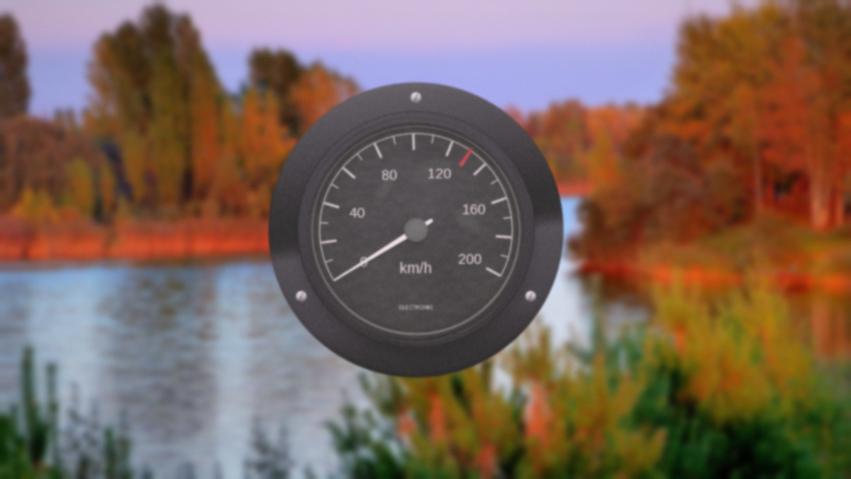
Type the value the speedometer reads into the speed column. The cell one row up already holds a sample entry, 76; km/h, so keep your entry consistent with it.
0; km/h
